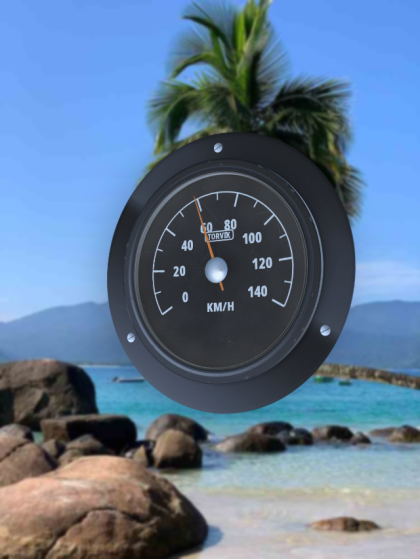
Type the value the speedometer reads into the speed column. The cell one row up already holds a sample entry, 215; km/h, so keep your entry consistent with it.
60; km/h
